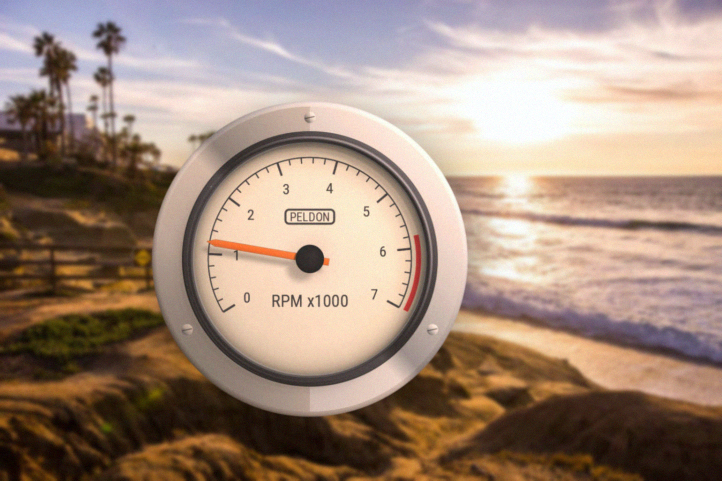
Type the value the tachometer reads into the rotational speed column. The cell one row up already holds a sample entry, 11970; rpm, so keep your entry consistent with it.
1200; rpm
